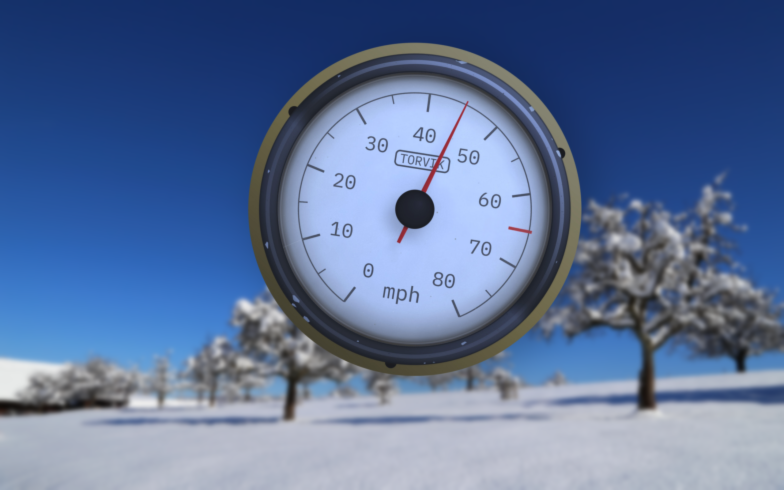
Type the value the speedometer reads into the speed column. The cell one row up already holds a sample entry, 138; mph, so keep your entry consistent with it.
45; mph
